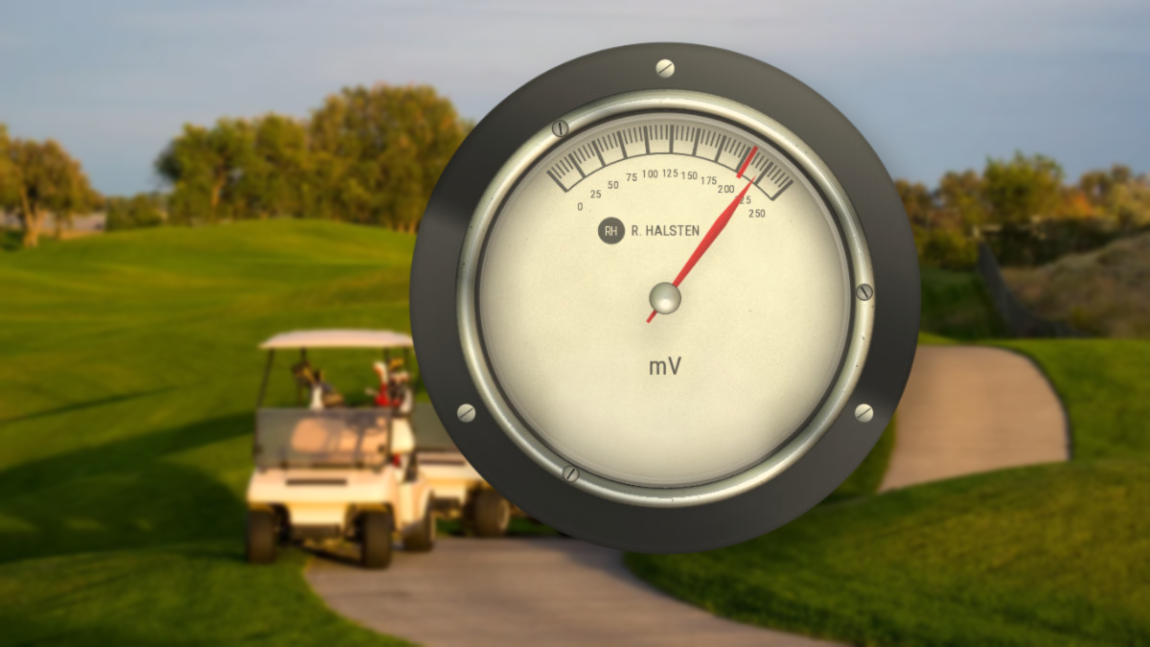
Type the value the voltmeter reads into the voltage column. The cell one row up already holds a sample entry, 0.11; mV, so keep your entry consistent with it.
220; mV
